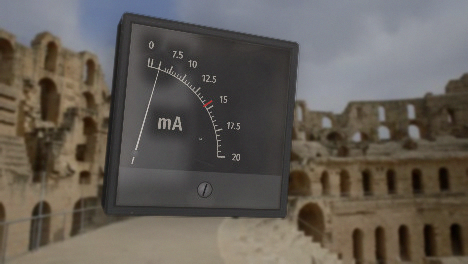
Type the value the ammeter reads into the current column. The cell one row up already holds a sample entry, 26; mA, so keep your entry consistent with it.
5; mA
